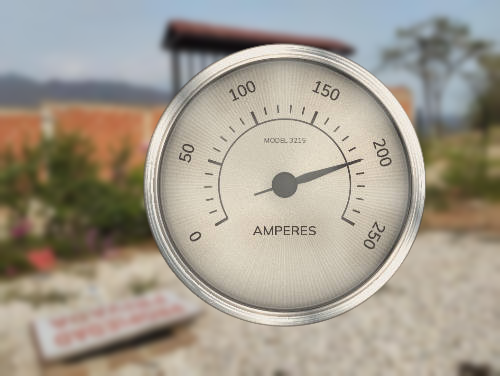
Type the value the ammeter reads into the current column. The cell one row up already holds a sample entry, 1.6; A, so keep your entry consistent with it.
200; A
